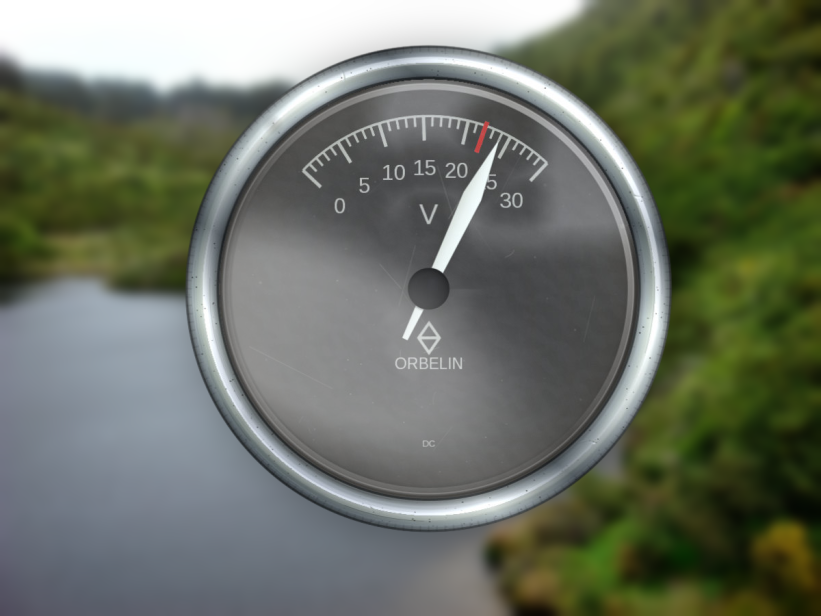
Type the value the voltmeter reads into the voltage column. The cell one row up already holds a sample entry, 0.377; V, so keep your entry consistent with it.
24; V
